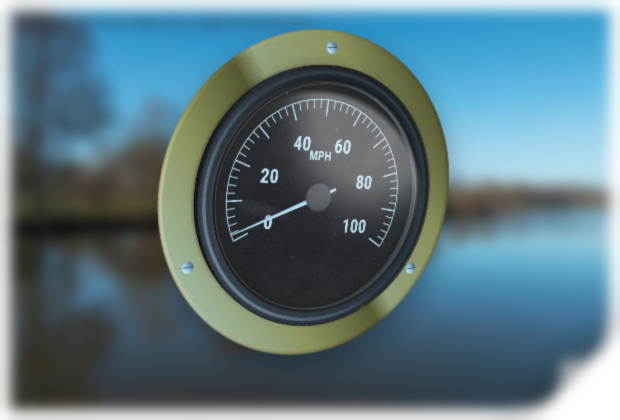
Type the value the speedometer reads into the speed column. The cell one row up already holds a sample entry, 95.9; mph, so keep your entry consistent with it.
2; mph
